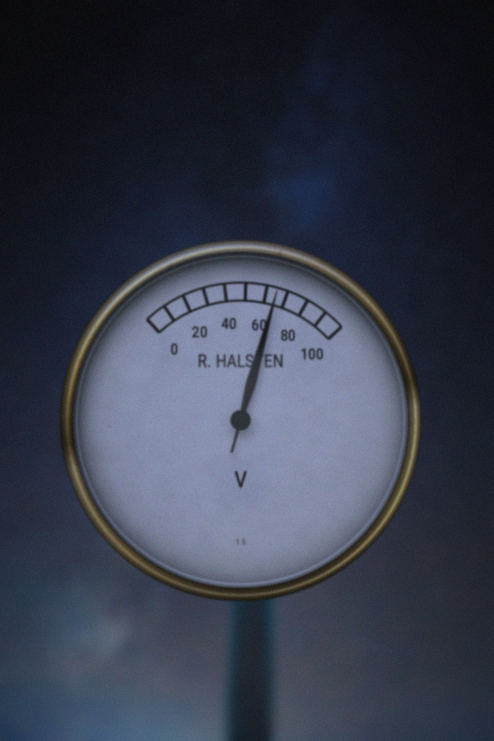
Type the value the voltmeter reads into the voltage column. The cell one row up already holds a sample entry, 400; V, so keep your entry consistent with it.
65; V
